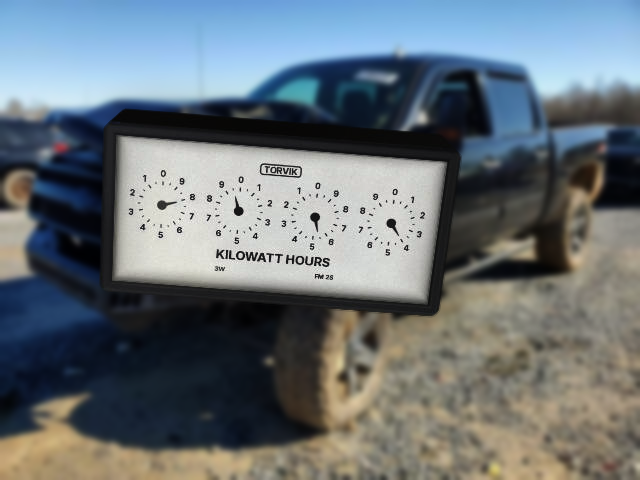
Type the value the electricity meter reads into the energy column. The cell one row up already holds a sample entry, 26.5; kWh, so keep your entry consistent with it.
7954; kWh
